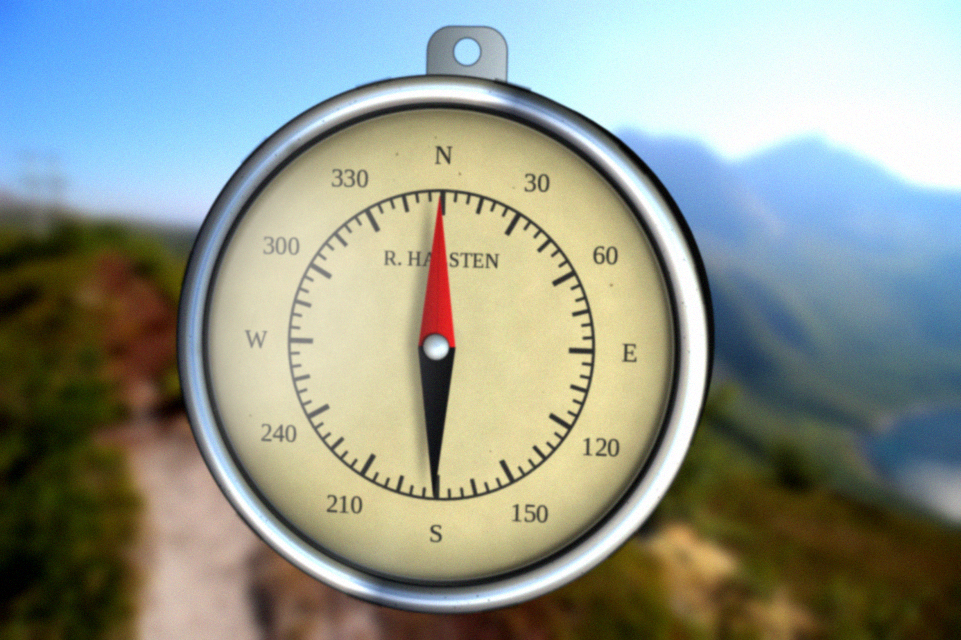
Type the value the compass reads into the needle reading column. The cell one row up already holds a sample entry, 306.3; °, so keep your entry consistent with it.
0; °
